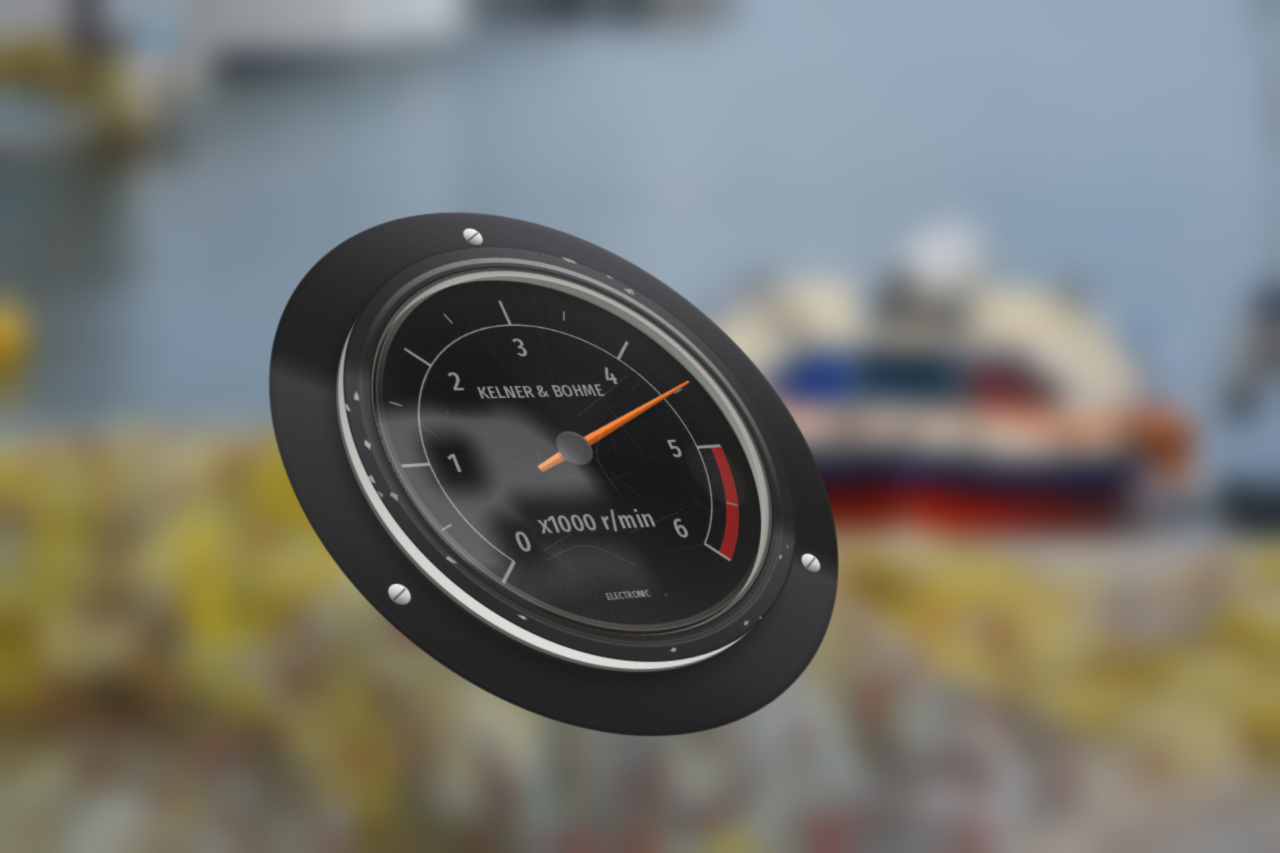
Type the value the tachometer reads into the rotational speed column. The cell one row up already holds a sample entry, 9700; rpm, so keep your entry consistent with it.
4500; rpm
